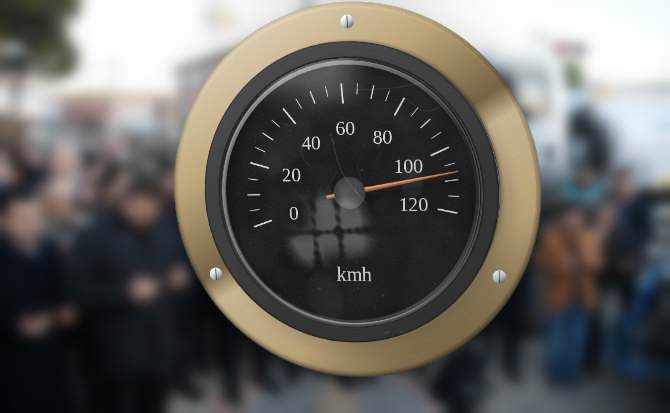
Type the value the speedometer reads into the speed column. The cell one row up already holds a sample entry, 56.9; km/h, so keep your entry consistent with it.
107.5; km/h
